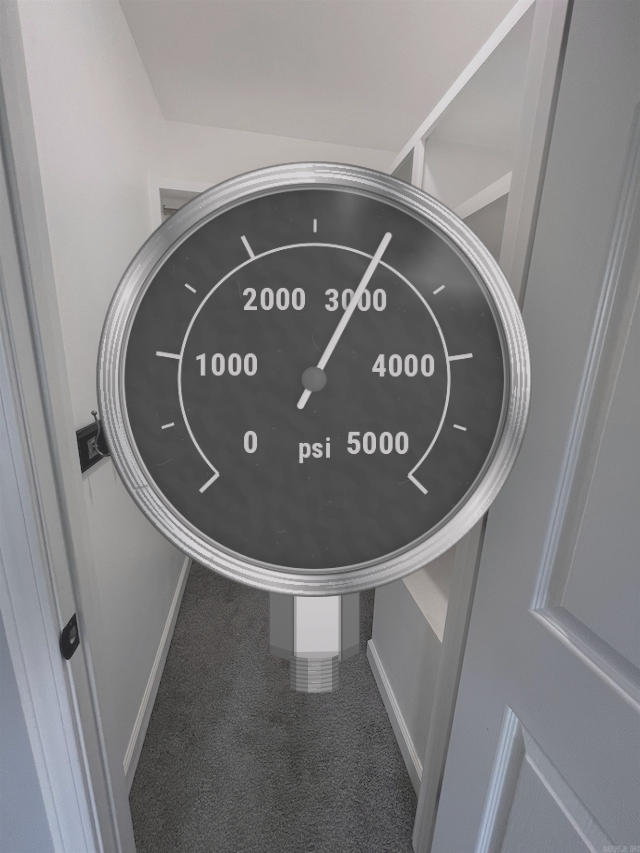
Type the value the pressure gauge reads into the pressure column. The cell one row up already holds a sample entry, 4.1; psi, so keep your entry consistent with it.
3000; psi
